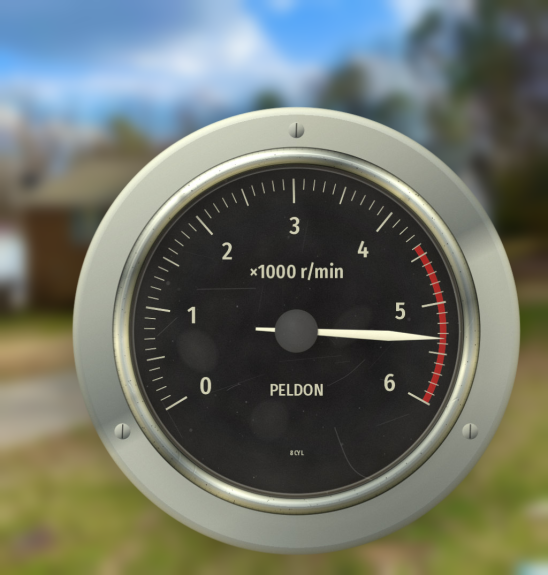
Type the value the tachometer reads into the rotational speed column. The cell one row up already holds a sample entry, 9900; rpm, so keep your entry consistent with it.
5350; rpm
